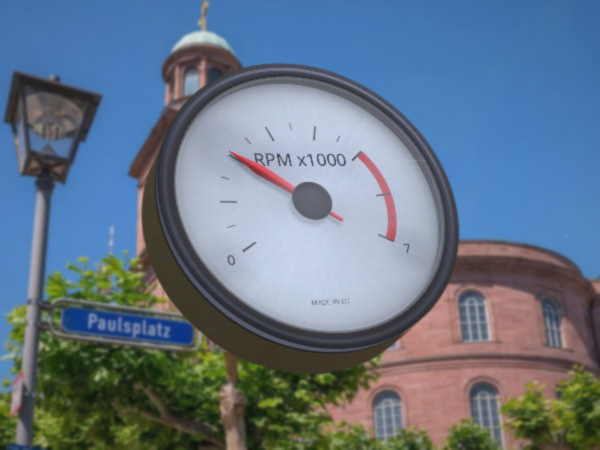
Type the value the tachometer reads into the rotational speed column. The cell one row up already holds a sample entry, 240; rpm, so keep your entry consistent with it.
2000; rpm
